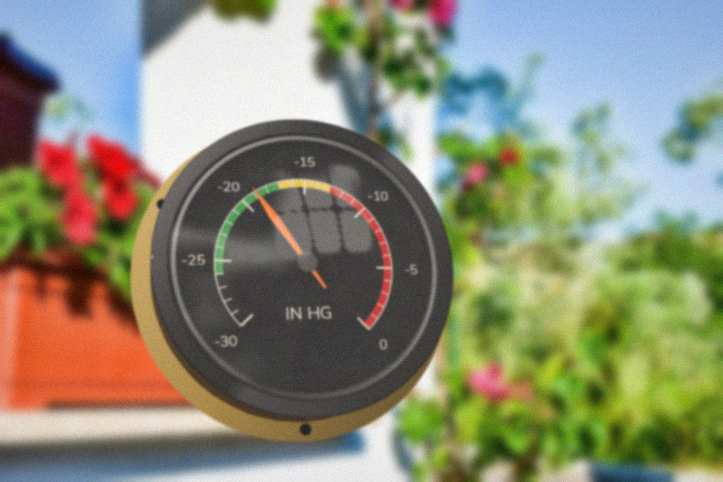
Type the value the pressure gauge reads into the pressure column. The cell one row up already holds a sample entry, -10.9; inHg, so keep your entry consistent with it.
-19; inHg
